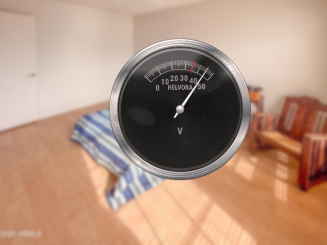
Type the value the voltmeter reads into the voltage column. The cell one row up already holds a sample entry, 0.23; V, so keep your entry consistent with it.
45; V
